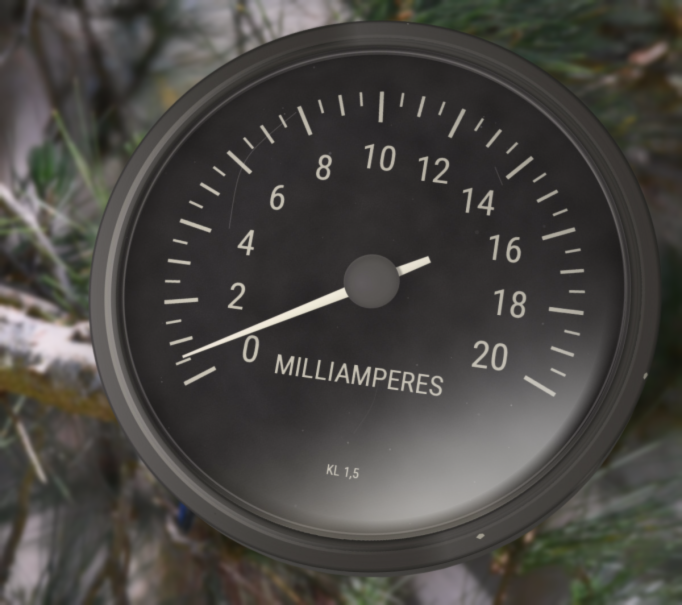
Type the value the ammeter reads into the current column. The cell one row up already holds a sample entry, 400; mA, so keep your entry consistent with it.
0.5; mA
